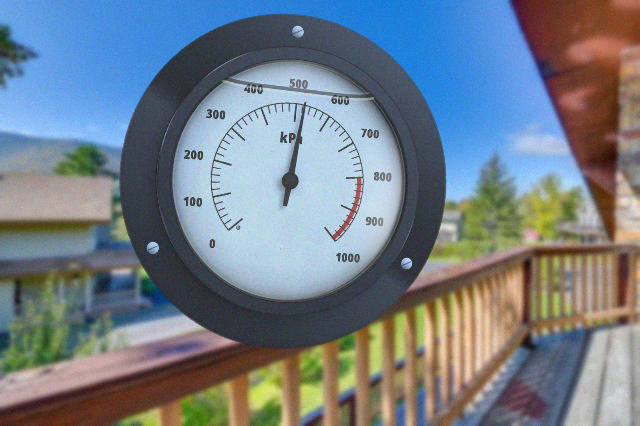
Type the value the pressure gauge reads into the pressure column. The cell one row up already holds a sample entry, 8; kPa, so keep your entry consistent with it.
520; kPa
